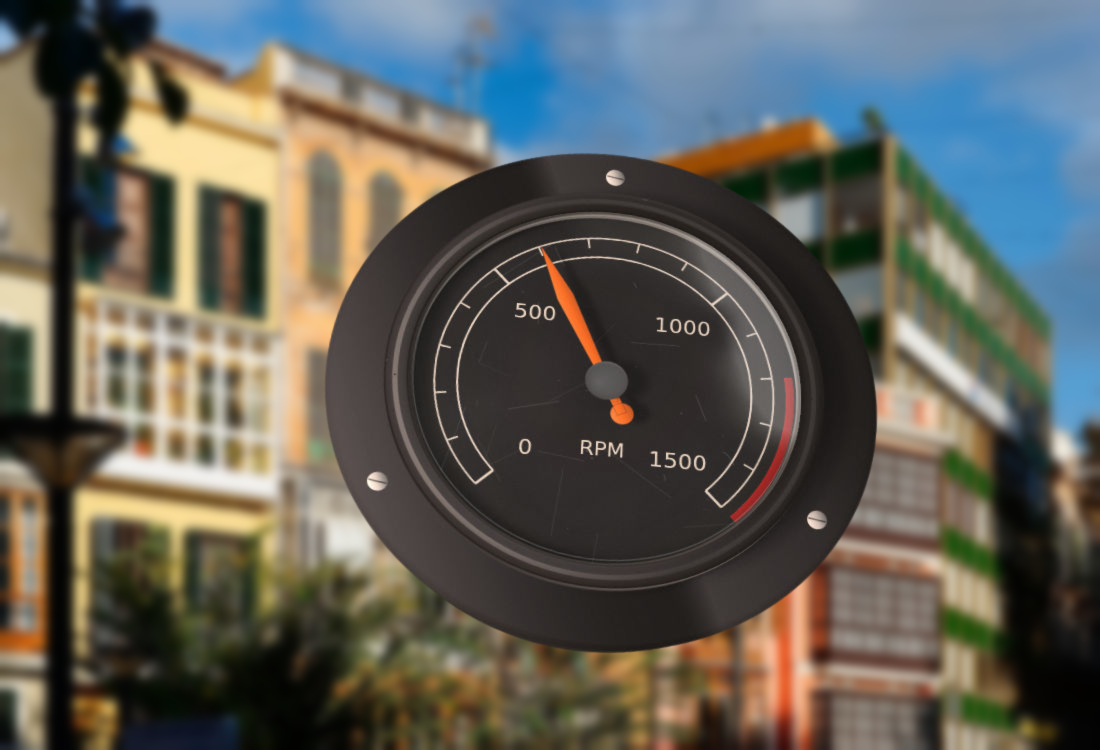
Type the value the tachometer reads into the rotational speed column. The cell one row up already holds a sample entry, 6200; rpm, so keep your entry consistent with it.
600; rpm
